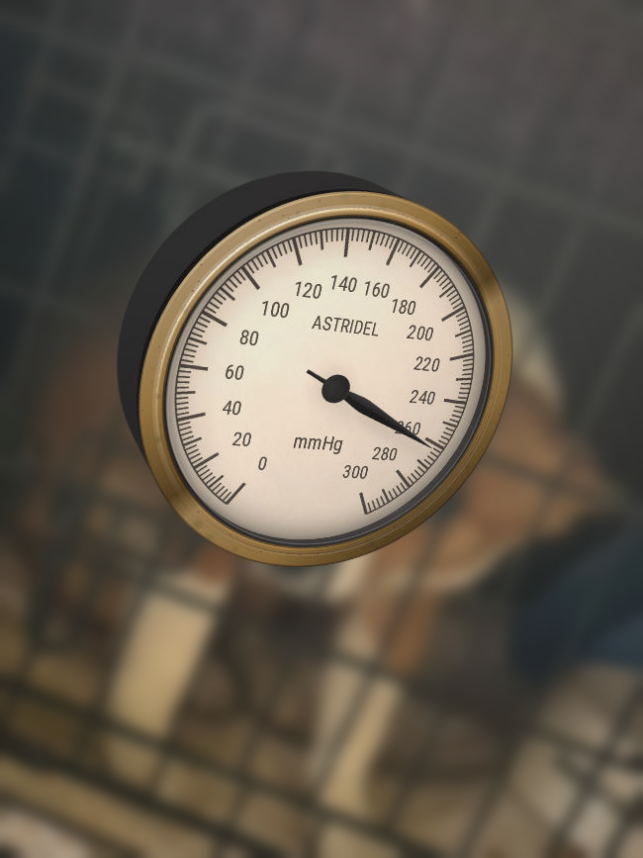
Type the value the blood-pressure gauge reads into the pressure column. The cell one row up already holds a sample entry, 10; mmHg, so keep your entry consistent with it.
262; mmHg
